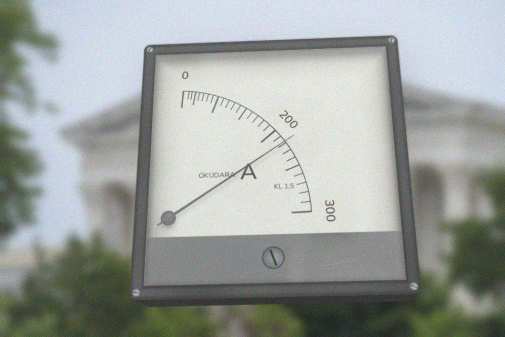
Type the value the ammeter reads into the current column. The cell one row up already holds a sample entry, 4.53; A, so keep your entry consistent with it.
220; A
